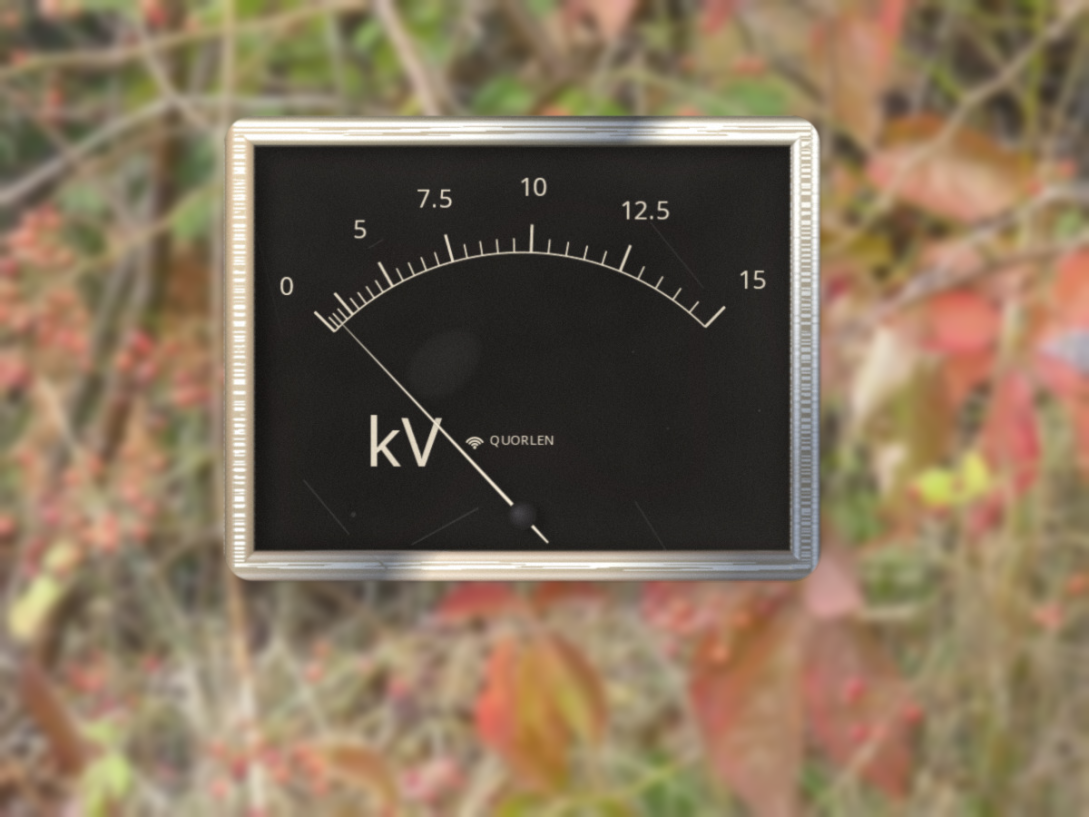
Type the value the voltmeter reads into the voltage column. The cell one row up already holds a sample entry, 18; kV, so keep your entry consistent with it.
1.5; kV
